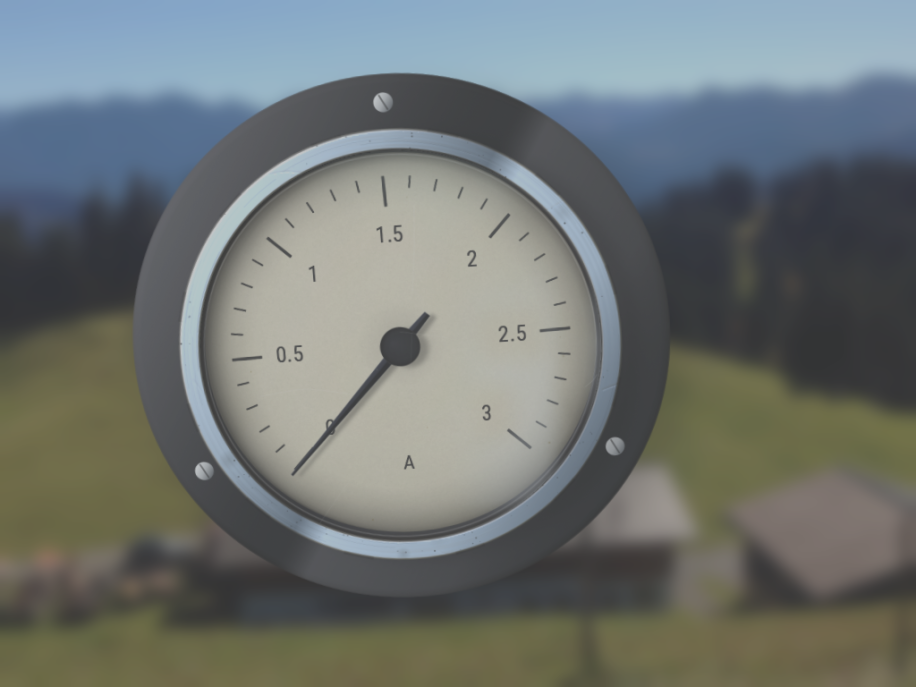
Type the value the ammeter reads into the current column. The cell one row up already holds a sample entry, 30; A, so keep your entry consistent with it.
0; A
